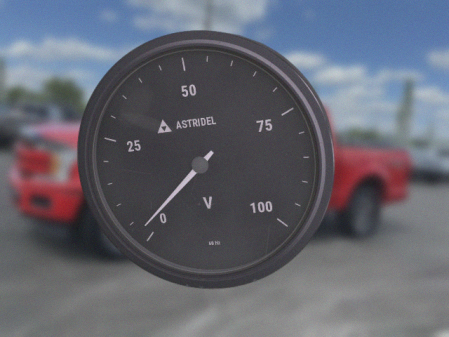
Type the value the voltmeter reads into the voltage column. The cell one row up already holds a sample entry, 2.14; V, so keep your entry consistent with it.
2.5; V
